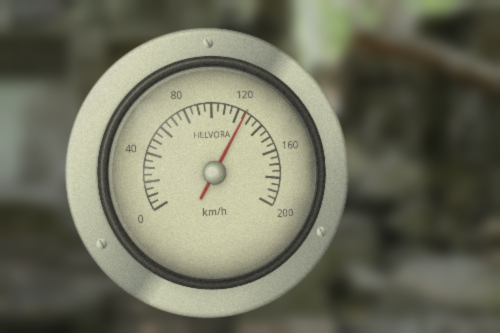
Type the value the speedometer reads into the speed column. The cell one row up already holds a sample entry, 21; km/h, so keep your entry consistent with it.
125; km/h
